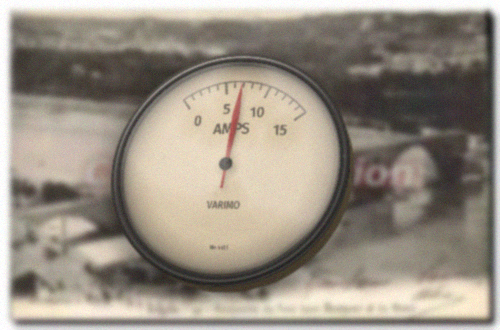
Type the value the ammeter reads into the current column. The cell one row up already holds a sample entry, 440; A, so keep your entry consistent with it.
7; A
